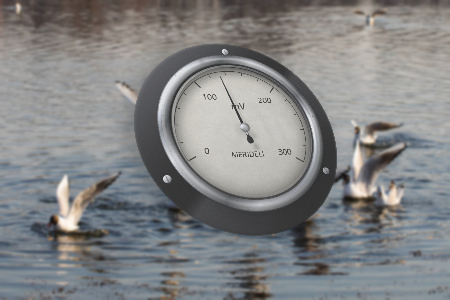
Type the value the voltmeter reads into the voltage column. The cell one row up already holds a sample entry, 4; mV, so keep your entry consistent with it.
130; mV
